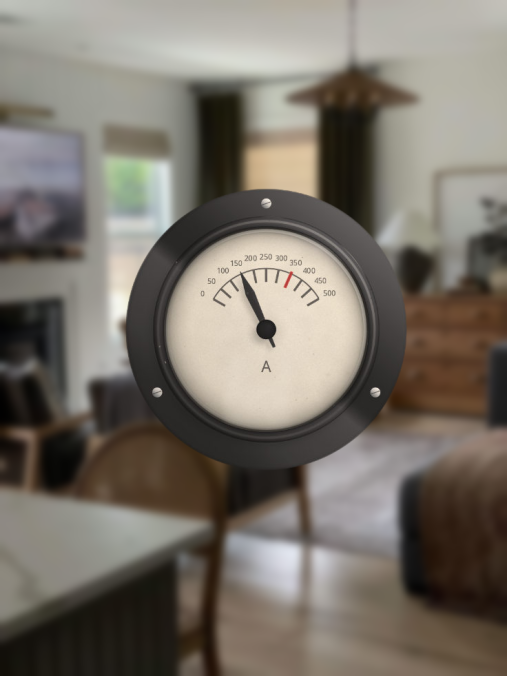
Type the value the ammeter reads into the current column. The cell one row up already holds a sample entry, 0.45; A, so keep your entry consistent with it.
150; A
